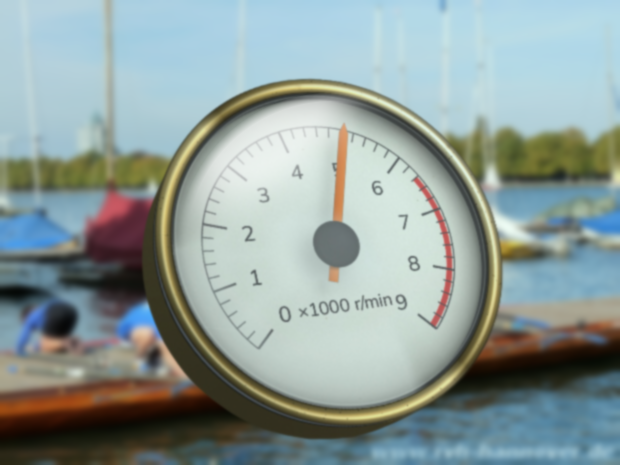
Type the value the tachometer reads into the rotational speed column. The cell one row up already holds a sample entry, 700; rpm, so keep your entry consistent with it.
5000; rpm
